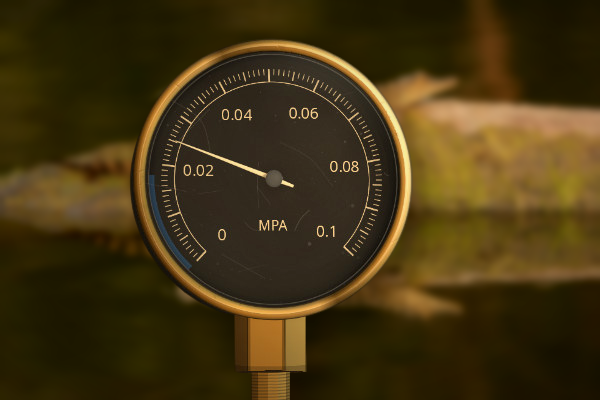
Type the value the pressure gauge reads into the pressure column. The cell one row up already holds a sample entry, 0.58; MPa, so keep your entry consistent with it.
0.025; MPa
